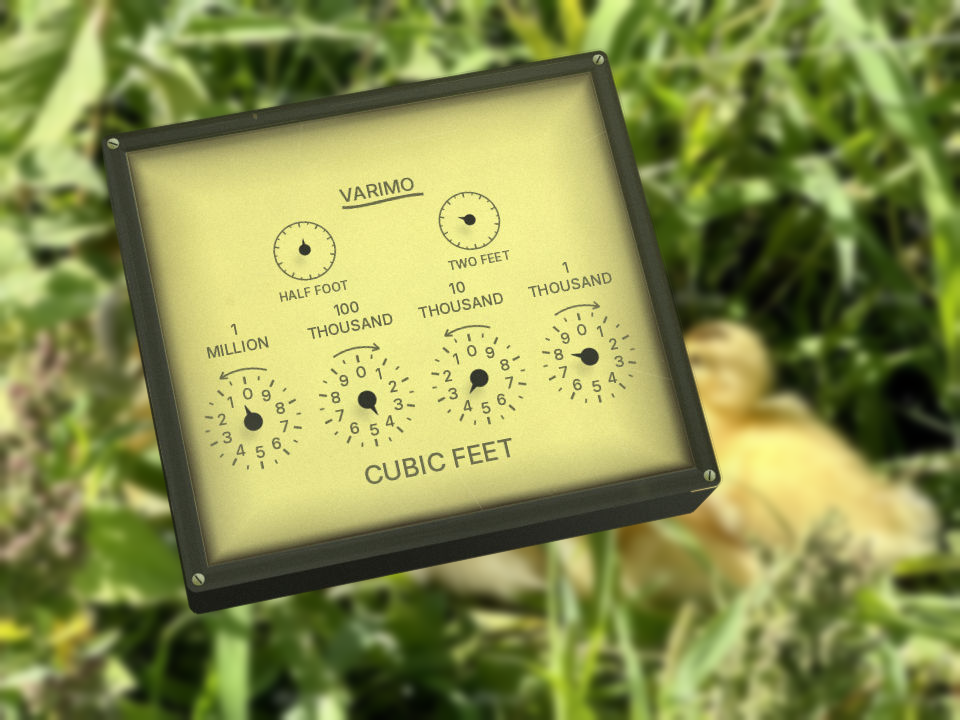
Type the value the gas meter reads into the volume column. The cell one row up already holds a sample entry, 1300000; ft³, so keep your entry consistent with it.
43800; ft³
